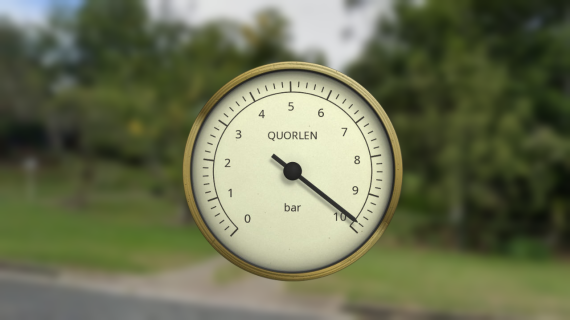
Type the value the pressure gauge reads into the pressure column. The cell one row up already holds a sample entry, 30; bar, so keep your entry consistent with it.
9.8; bar
